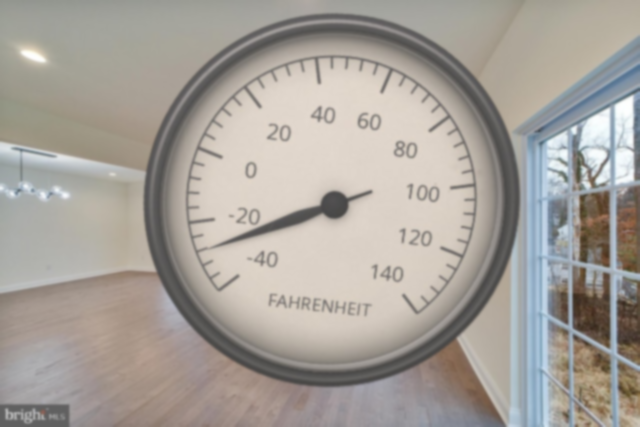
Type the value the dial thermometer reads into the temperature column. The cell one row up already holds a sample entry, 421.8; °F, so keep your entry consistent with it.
-28; °F
